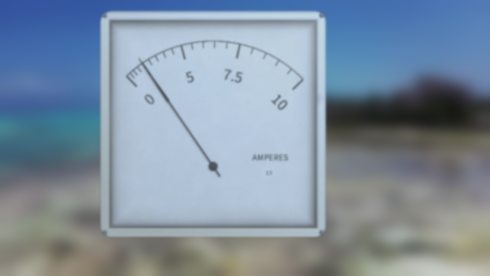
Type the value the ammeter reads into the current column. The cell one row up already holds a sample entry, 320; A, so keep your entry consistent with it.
2.5; A
